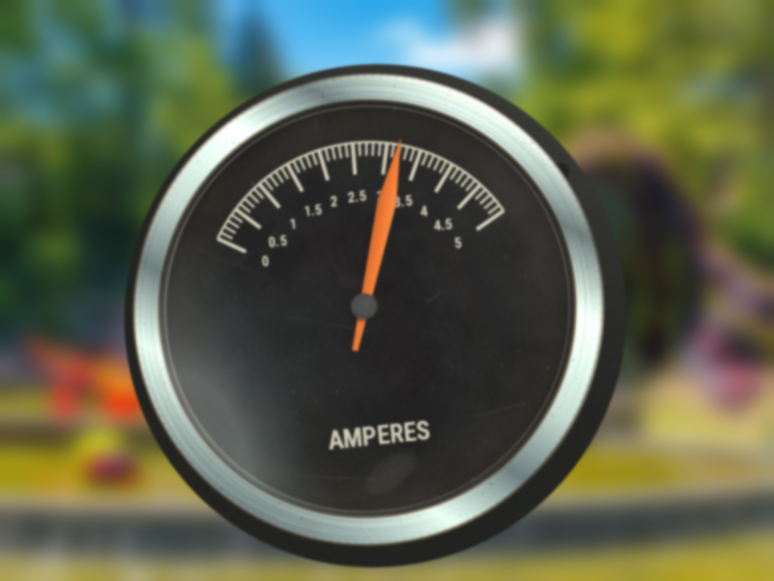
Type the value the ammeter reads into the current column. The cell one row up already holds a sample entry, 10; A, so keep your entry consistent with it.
3.2; A
